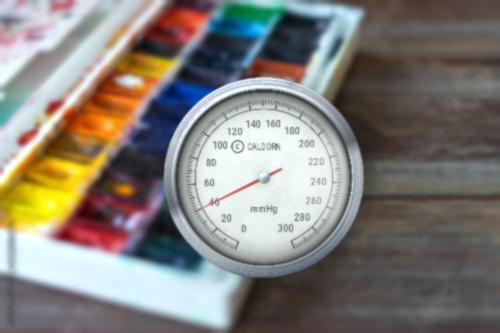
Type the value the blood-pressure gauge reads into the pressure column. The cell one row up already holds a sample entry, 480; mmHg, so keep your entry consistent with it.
40; mmHg
